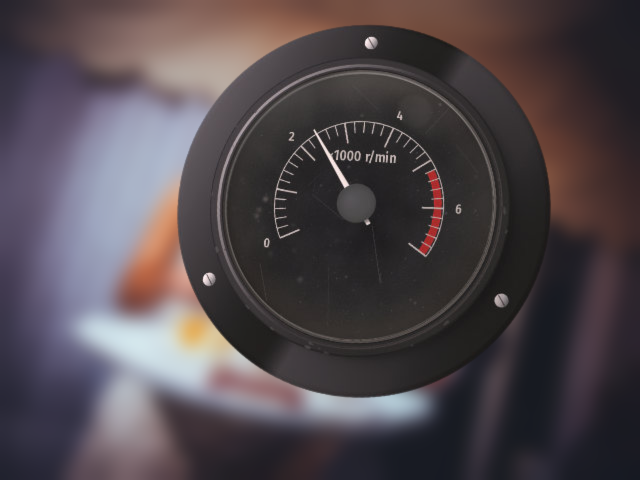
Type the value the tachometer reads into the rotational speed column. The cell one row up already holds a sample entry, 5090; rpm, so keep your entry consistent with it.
2400; rpm
